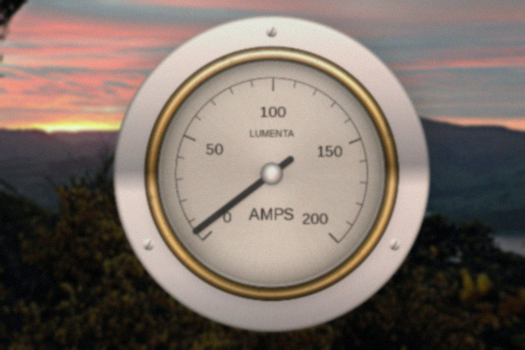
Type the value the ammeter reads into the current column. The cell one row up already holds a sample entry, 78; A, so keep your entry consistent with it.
5; A
